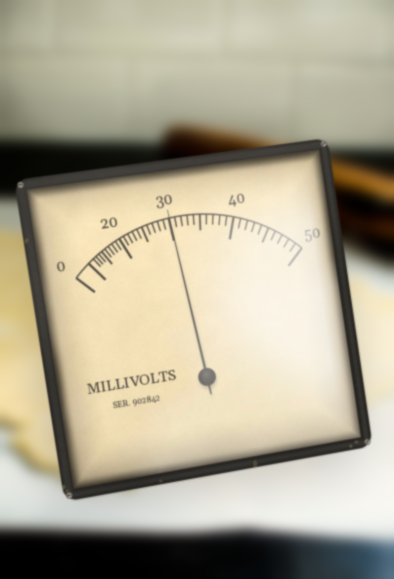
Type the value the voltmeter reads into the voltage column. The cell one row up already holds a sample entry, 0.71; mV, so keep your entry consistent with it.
30; mV
